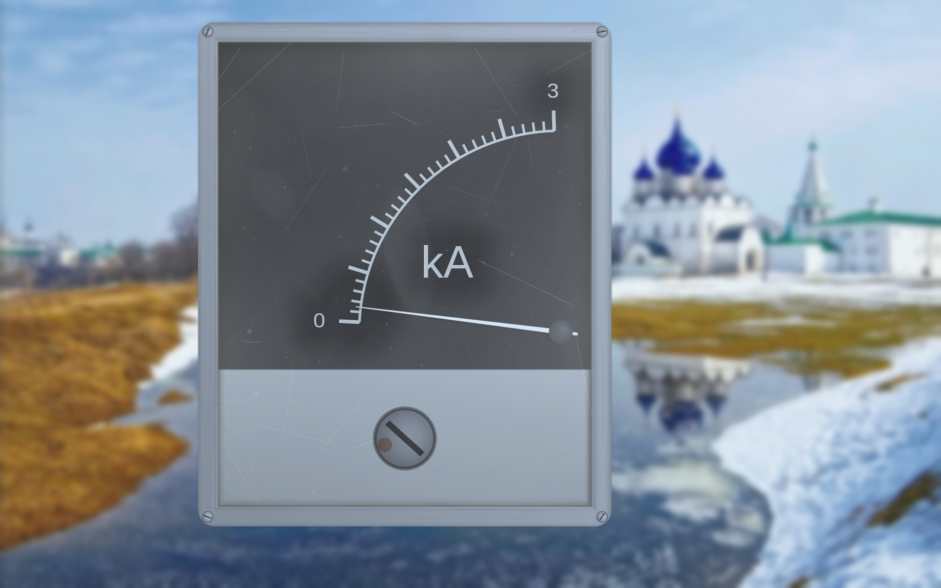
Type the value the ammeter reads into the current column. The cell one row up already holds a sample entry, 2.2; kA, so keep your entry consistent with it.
0.15; kA
